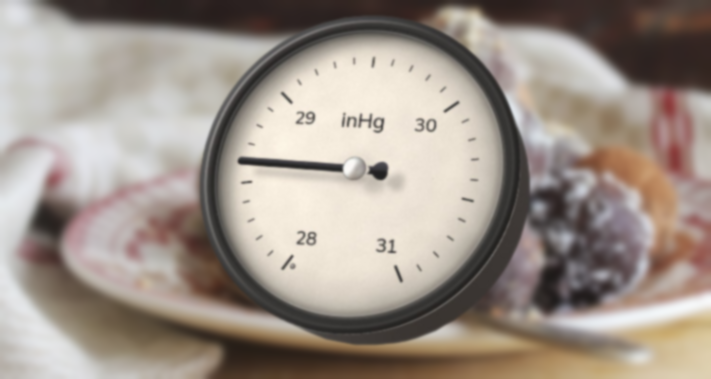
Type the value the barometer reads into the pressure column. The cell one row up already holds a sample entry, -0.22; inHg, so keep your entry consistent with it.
28.6; inHg
